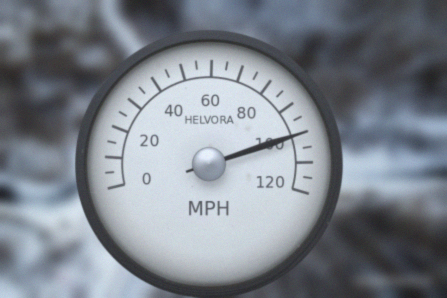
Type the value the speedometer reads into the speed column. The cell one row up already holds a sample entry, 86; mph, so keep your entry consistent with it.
100; mph
